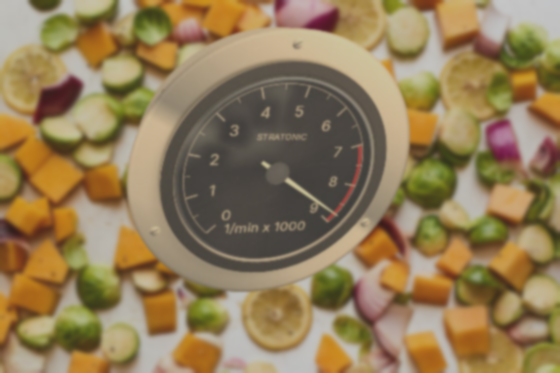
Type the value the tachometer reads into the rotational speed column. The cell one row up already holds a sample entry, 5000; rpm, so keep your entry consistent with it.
8750; rpm
